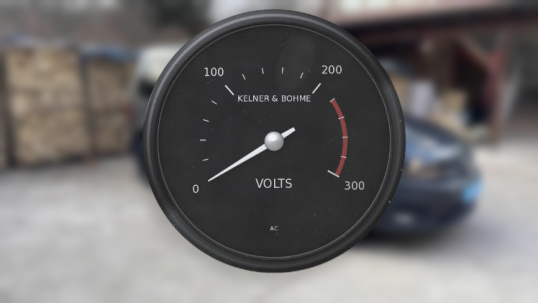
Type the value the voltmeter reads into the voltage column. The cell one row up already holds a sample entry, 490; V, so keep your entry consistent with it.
0; V
